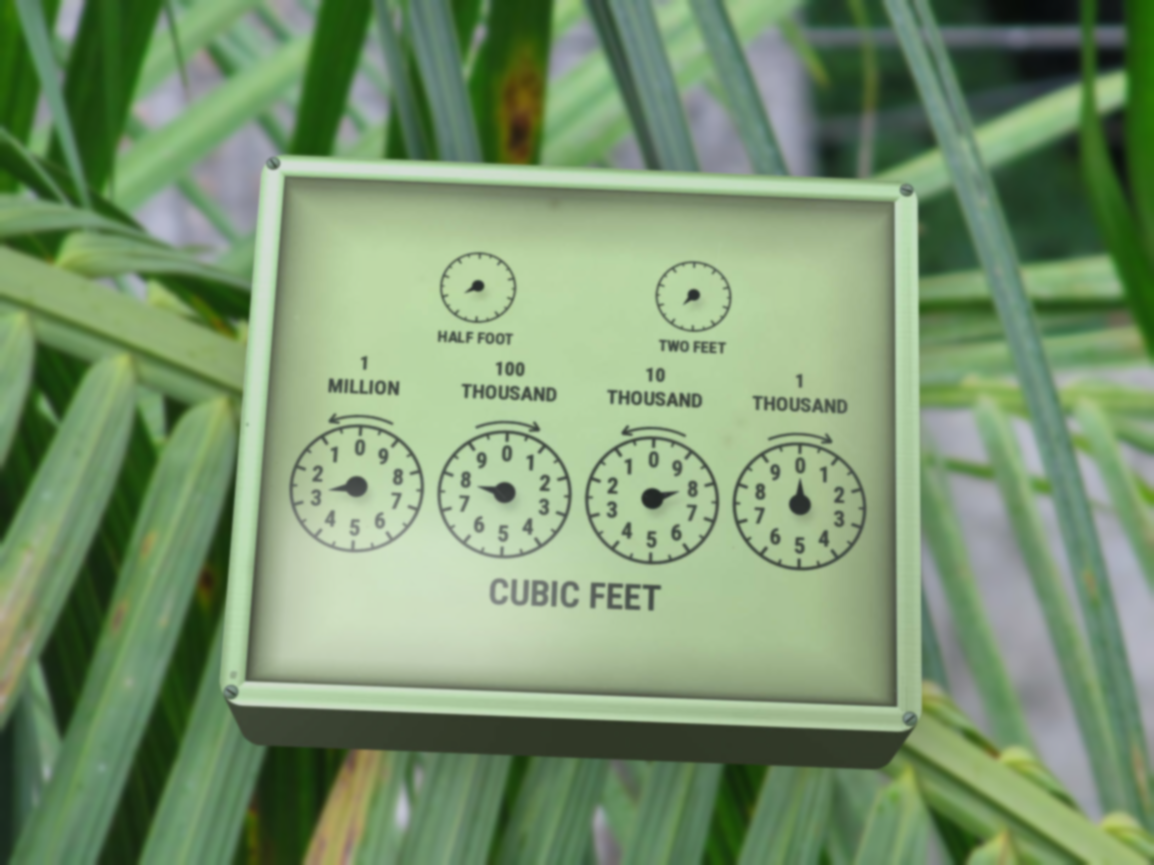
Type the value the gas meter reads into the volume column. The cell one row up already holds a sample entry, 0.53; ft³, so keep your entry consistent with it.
278000; ft³
